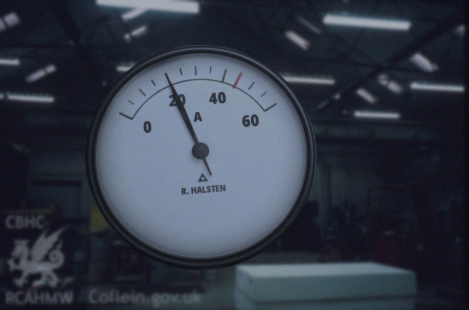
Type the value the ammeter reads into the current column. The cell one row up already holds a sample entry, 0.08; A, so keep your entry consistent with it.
20; A
